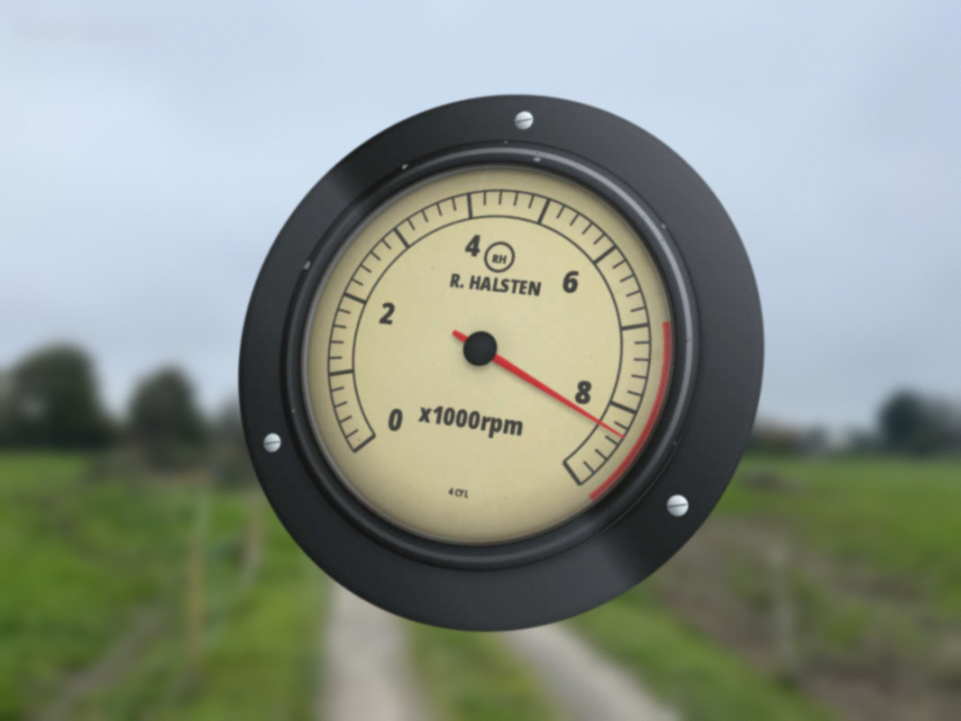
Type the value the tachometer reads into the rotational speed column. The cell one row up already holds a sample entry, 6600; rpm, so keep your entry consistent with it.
8300; rpm
